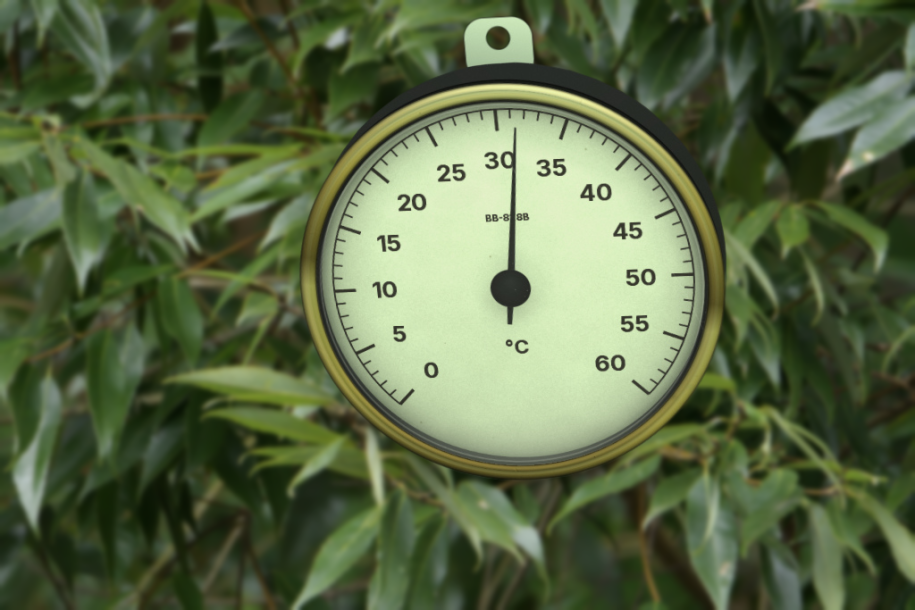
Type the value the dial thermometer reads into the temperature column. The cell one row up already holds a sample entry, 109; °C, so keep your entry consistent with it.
31.5; °C
